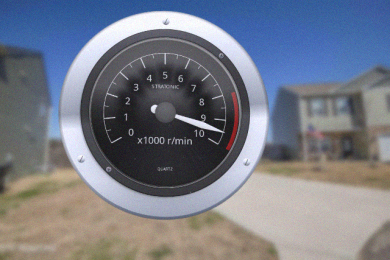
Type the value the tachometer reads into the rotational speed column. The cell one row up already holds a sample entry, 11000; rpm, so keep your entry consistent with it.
9500; rpm
